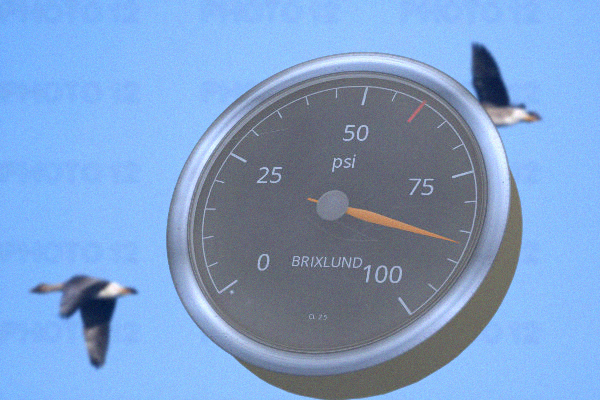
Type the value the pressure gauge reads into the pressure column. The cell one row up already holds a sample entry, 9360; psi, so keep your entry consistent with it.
87.5; psi
